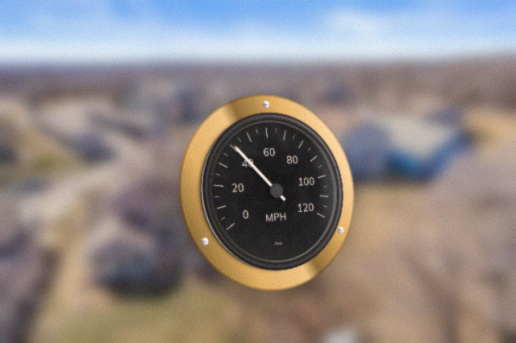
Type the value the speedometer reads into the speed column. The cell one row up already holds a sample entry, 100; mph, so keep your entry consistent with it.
40; mph
